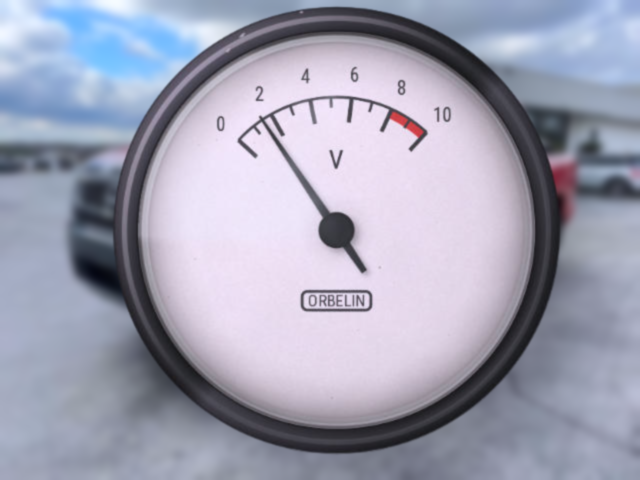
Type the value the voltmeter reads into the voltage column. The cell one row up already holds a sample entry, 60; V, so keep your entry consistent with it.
1.5; V
